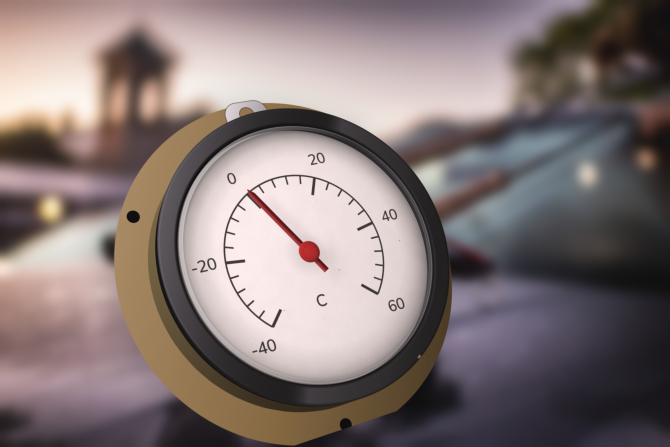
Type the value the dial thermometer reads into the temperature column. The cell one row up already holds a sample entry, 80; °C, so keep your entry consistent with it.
0; °C
